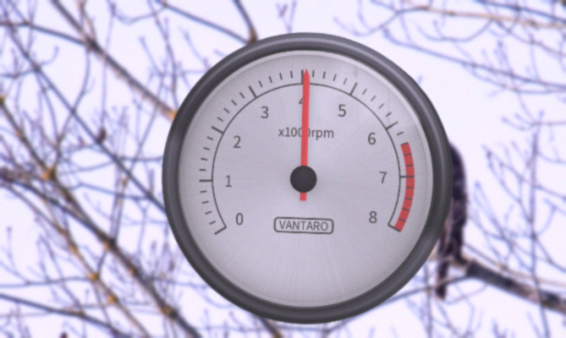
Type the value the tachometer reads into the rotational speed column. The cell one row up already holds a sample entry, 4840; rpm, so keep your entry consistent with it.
4100; rpm
